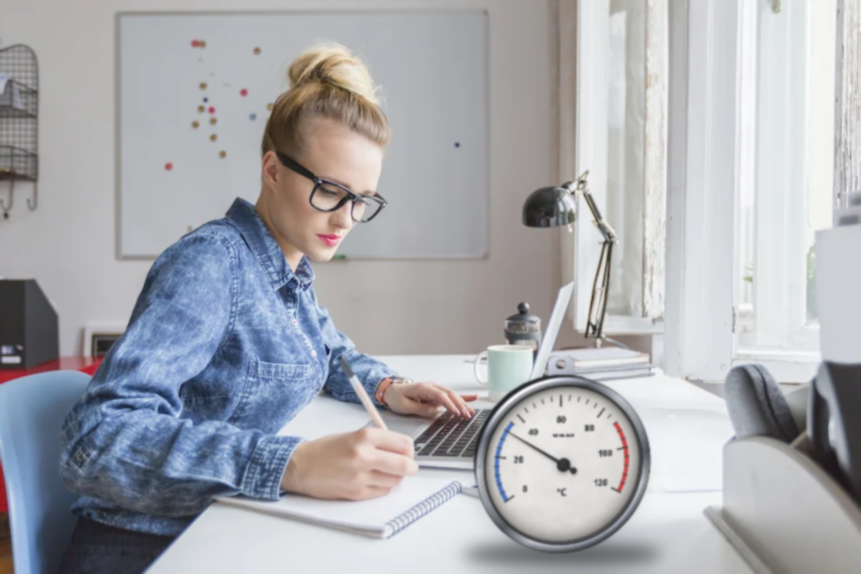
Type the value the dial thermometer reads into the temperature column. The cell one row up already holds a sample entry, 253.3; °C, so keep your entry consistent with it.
32; °C
